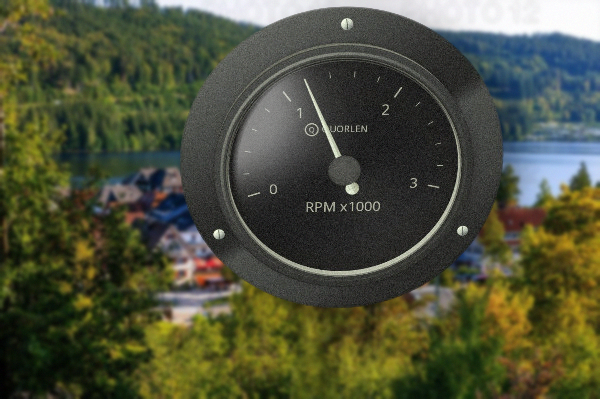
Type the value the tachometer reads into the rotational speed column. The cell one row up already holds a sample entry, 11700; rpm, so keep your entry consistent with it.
1200; rpm
